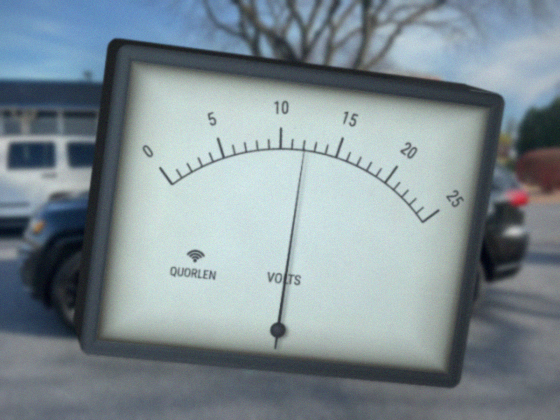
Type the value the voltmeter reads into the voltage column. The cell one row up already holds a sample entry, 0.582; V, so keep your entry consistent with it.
12; V
